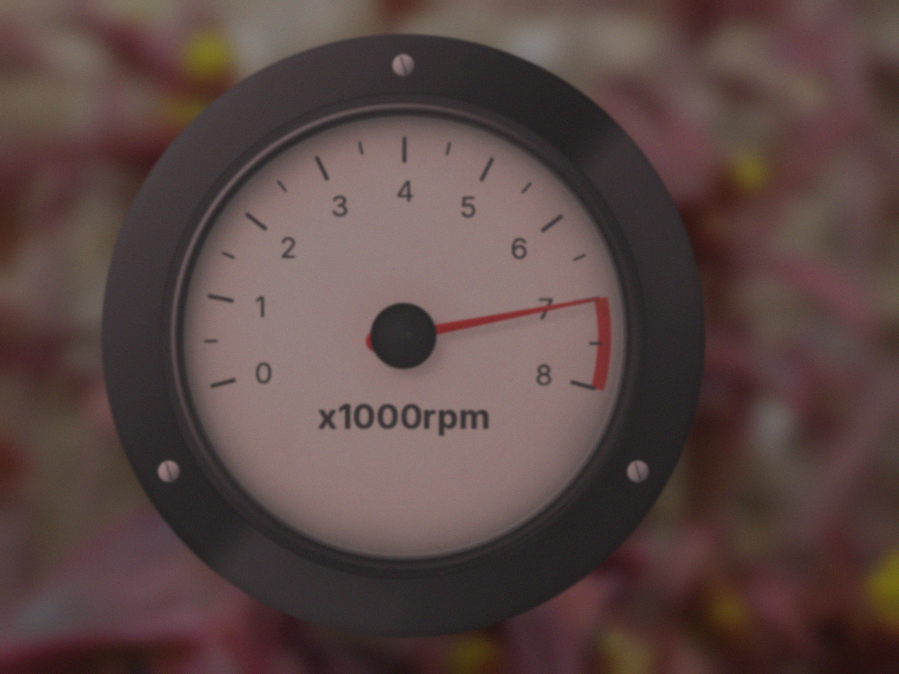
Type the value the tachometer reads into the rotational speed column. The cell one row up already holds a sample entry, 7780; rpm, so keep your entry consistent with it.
7000; rpm
